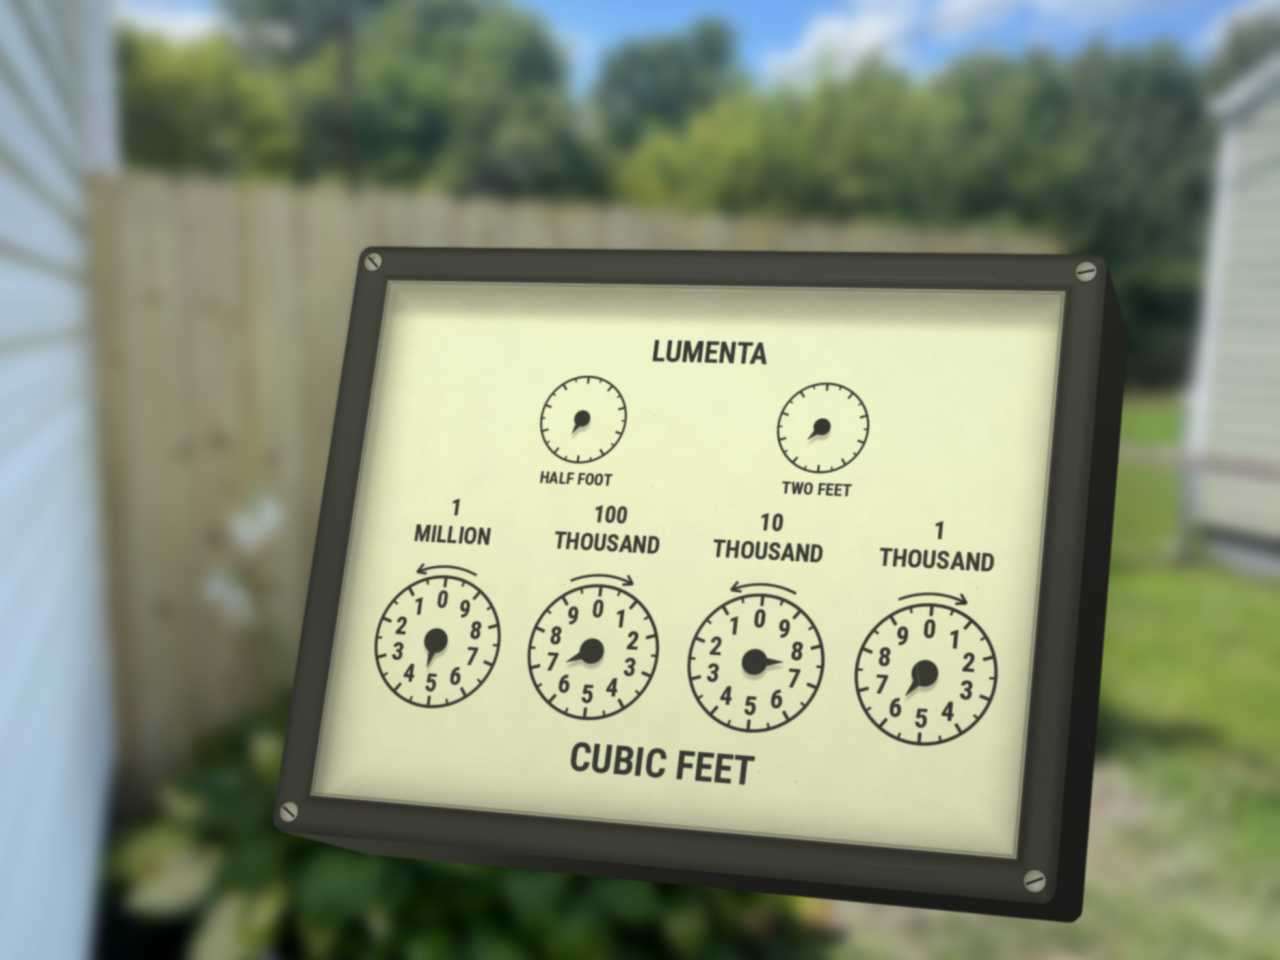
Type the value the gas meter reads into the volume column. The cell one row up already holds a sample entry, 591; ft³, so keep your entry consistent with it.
467600; ft³
